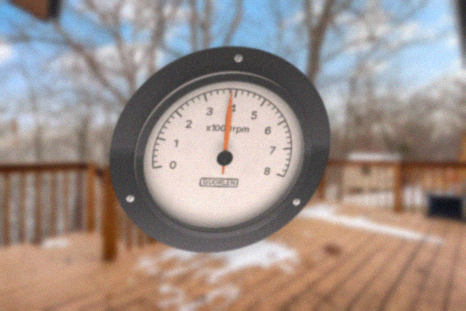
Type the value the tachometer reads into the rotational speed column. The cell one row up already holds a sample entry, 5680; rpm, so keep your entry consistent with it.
3800; rpm
